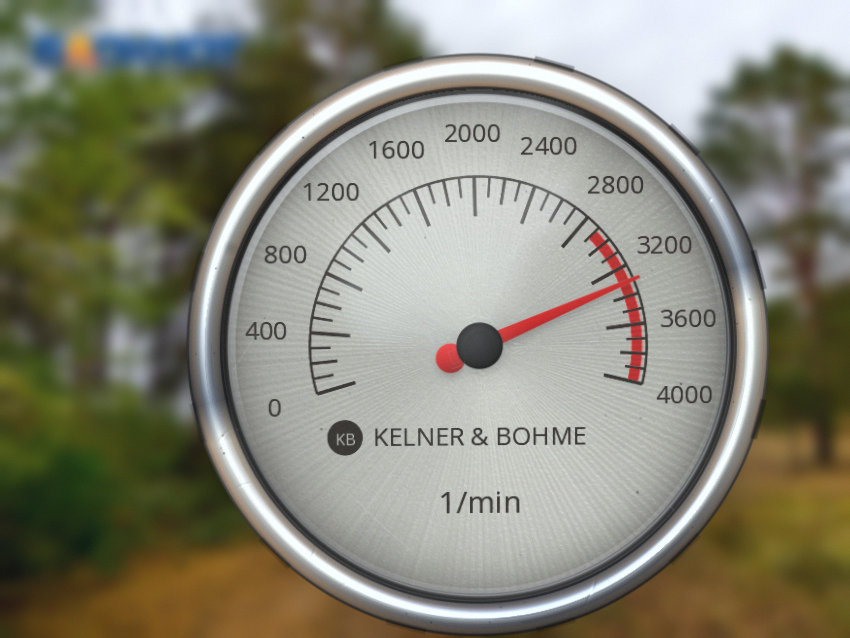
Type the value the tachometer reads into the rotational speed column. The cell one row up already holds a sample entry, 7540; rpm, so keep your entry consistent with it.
3300; rpm
